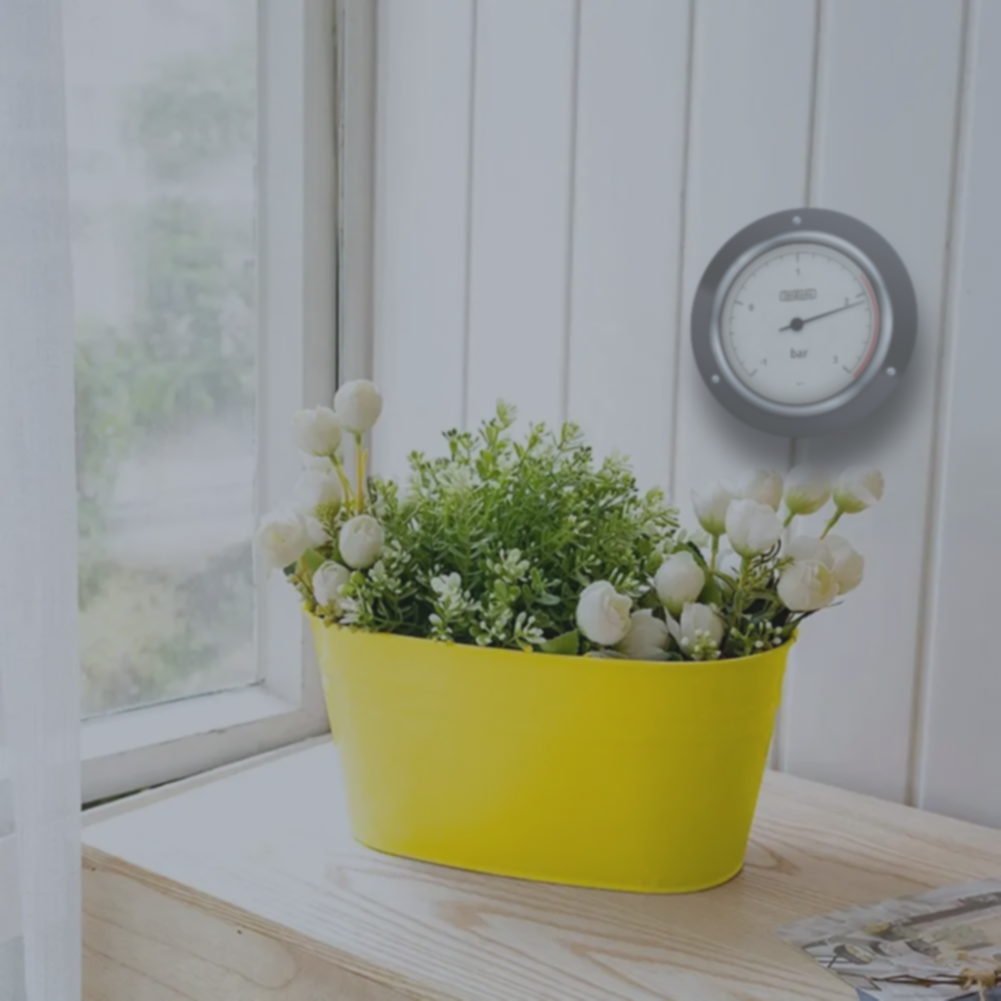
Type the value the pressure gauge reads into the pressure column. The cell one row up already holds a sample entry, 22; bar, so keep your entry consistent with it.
2.1; bar
